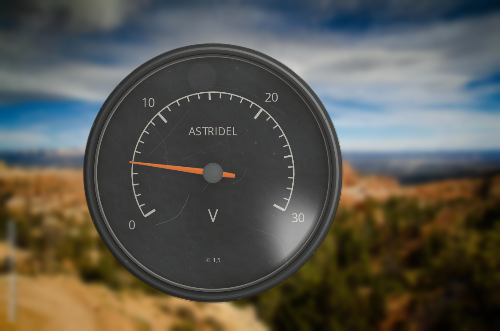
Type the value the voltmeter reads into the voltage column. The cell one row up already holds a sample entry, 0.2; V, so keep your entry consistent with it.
5; V
